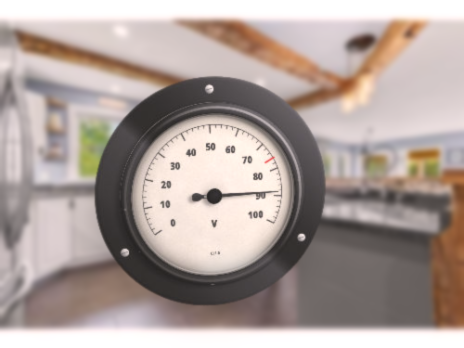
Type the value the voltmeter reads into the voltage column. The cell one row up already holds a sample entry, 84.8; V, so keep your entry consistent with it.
88; V
